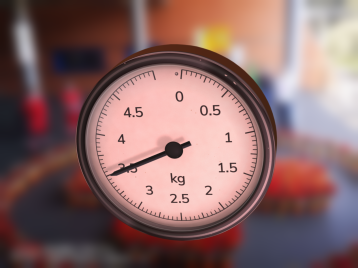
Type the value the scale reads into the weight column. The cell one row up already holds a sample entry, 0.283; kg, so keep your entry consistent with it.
3.5; kg
